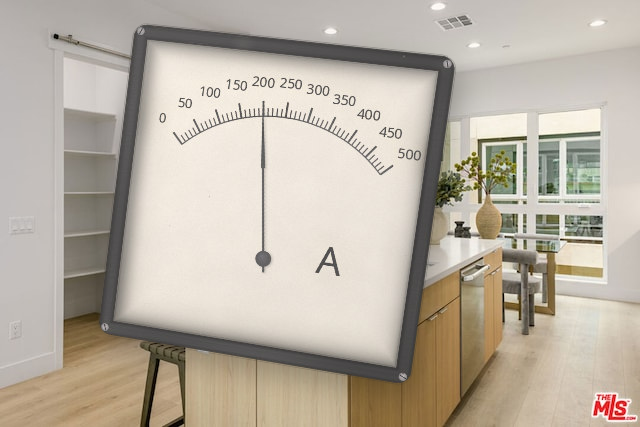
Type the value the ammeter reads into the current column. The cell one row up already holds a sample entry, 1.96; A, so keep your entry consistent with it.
200; A
